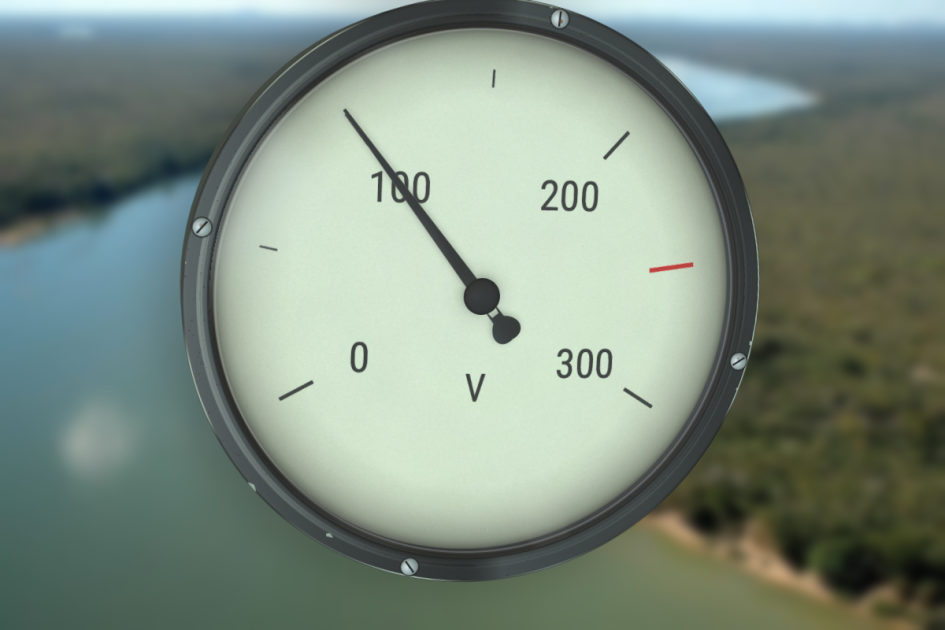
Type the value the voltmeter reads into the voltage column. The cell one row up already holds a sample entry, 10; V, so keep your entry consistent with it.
100; V
